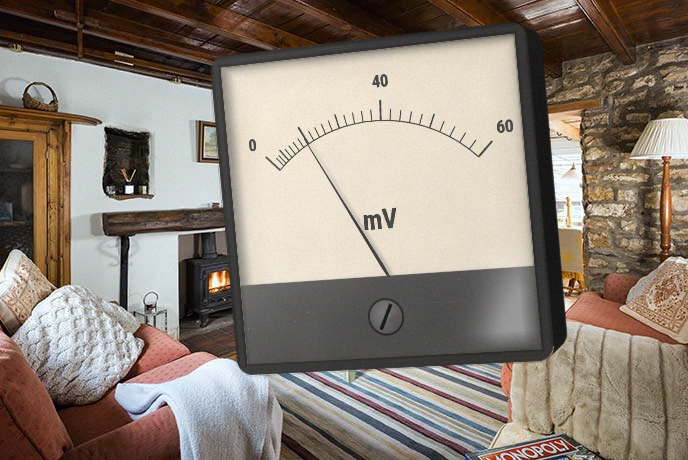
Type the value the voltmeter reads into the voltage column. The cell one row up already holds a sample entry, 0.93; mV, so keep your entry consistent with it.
20; mV
